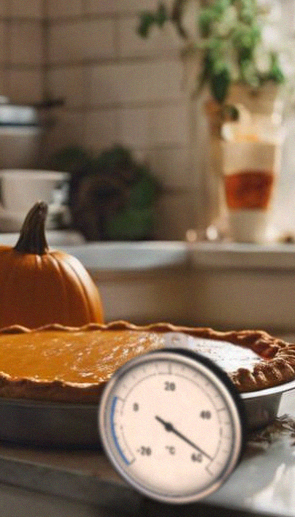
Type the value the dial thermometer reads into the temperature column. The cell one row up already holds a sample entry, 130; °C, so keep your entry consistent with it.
56; °C
